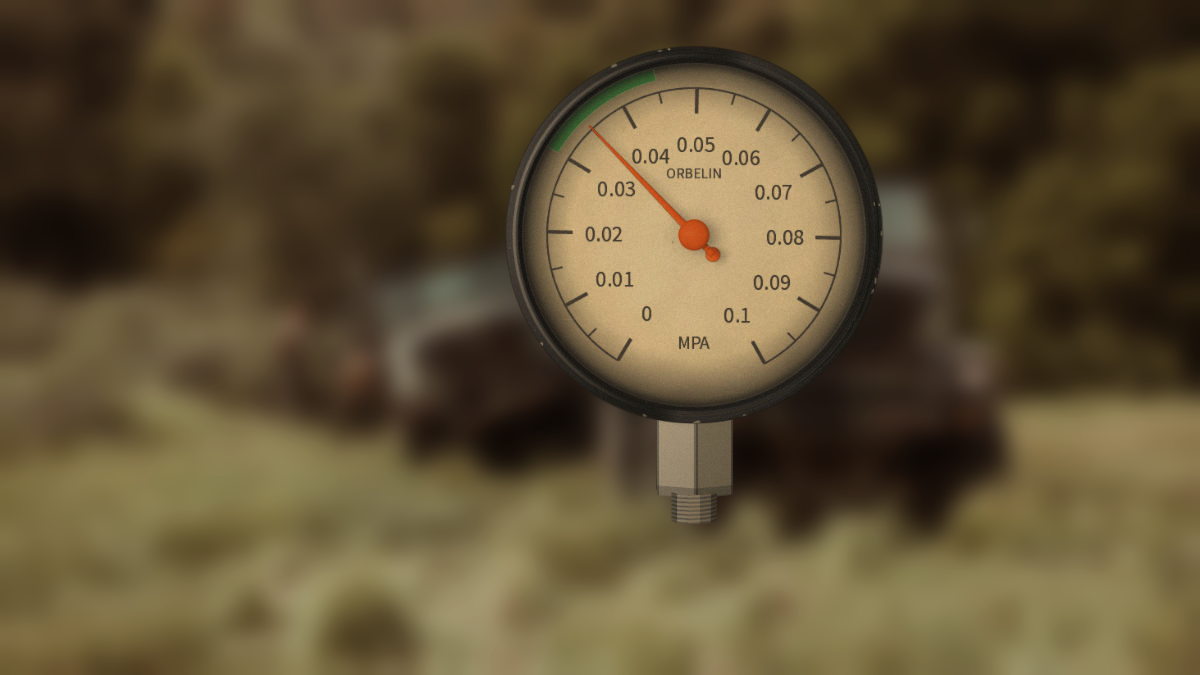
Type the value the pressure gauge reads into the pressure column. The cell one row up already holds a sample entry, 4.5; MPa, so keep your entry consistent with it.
0.035; MPa
